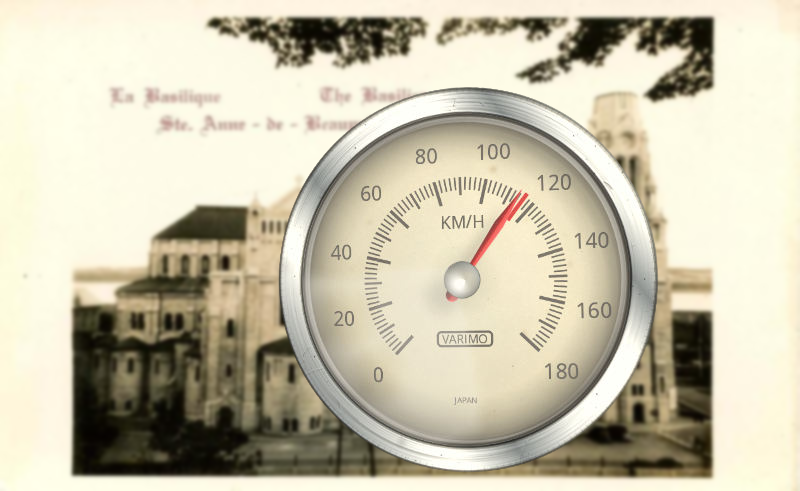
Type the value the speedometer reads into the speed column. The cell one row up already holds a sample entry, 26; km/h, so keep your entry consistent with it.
114; km/h
